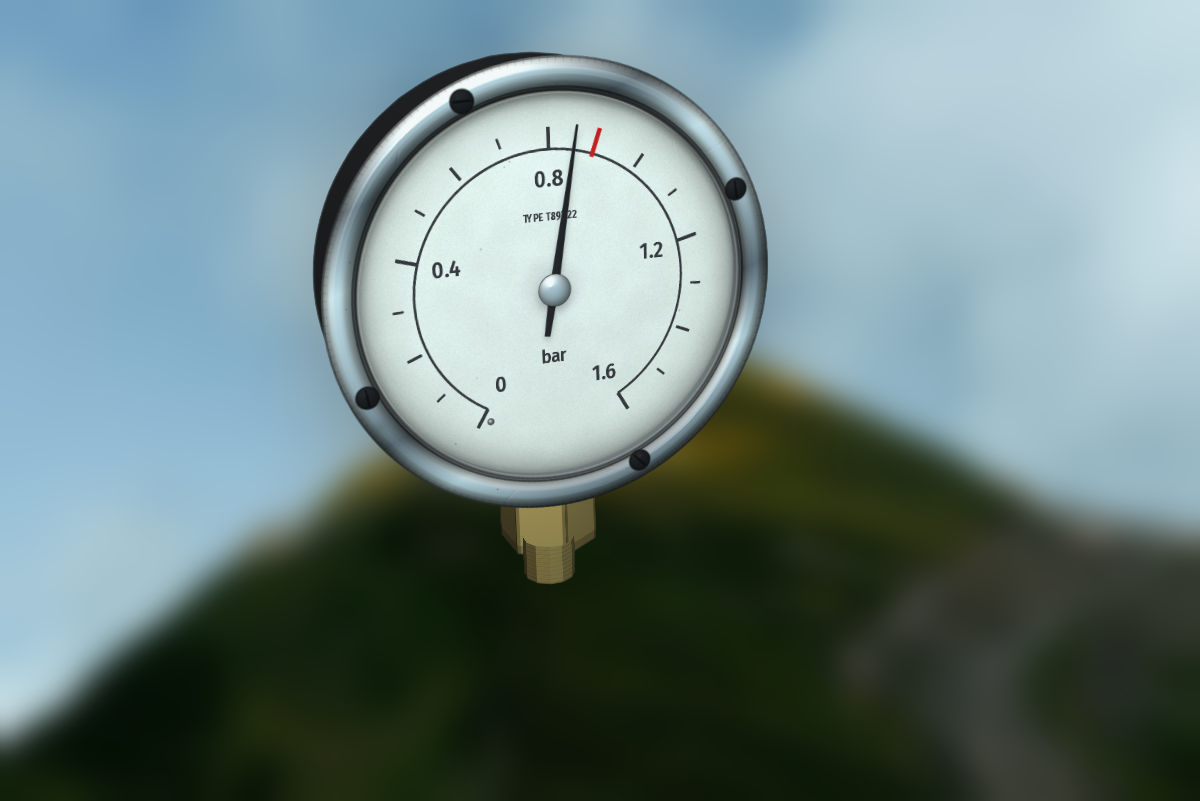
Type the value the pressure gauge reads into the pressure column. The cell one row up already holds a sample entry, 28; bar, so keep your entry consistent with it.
0.85; bar
